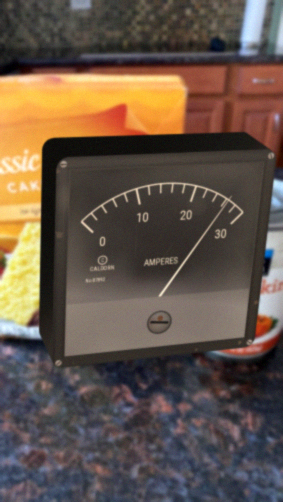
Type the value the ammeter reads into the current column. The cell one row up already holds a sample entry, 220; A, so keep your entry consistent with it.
26; A
